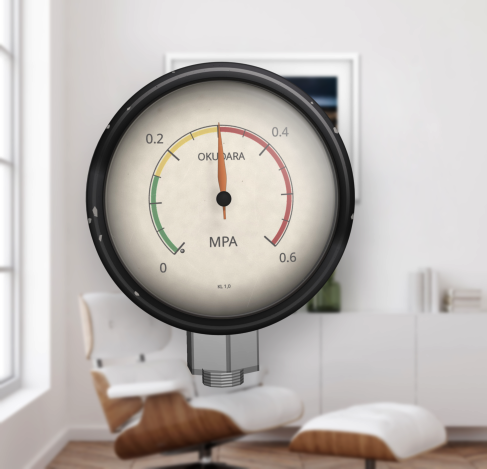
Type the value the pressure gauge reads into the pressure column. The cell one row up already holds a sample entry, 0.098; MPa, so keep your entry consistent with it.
0.3; MPa
